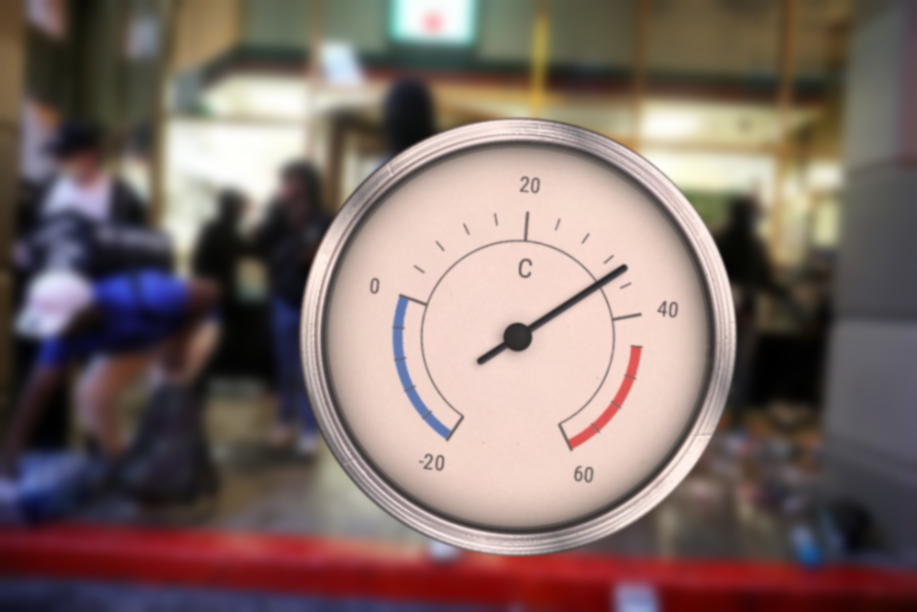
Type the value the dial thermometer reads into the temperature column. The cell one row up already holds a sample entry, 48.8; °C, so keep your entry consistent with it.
34; °C
